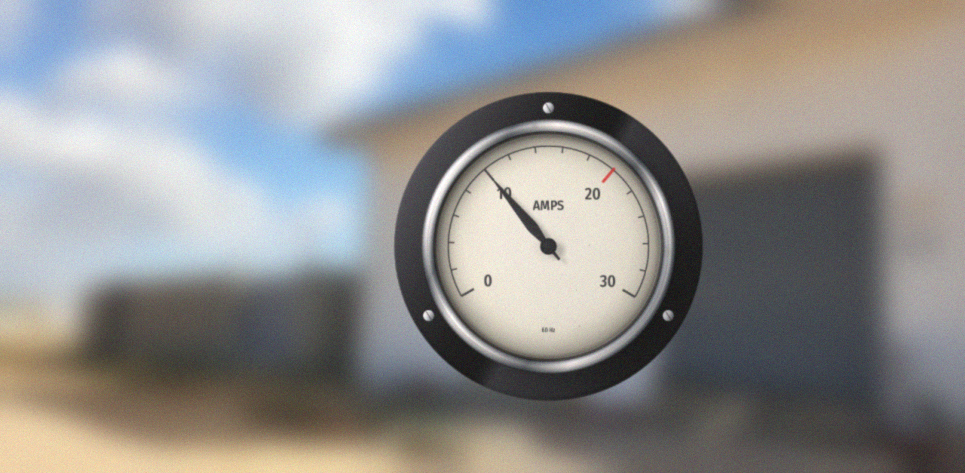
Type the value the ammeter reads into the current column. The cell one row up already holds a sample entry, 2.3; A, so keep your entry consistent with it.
10; A
